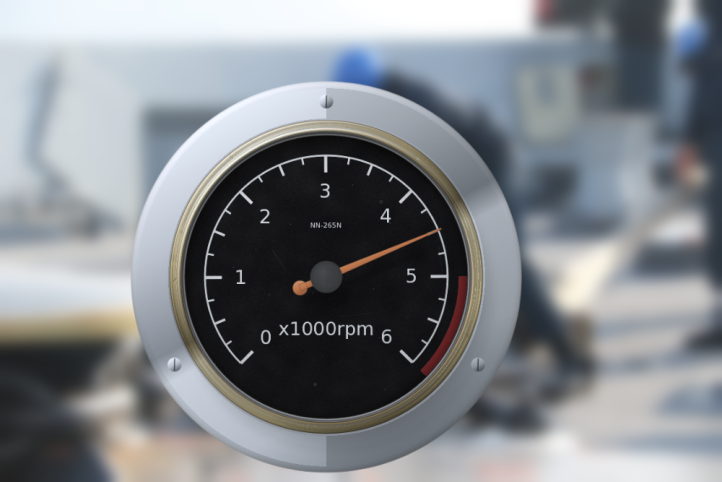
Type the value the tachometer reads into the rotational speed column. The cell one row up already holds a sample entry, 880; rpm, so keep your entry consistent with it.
4500; rpm
